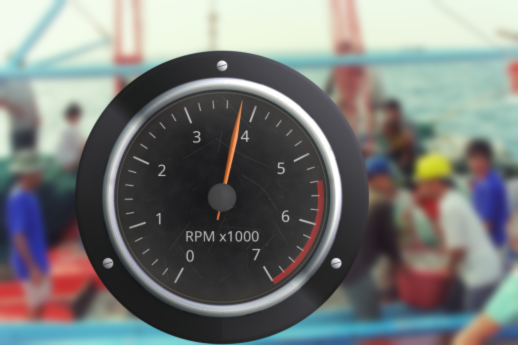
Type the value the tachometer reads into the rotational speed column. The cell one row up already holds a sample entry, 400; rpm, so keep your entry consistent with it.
3800; rpm
